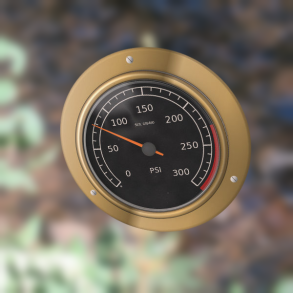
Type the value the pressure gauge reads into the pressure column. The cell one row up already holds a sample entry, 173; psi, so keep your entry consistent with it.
80; psi
